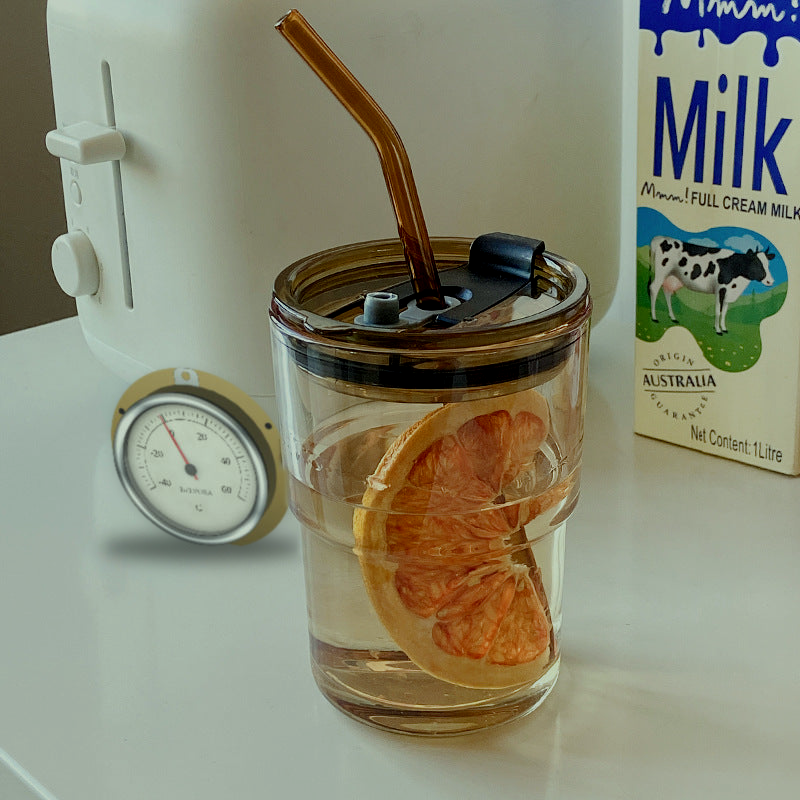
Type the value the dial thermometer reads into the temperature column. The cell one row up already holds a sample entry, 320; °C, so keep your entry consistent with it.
0; °C
